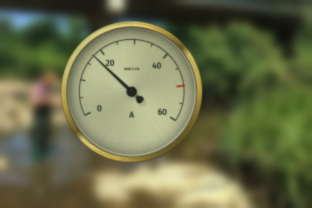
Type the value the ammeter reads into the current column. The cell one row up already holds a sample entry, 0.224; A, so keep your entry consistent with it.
17.5; A
